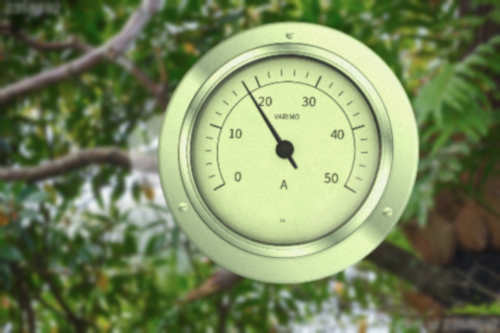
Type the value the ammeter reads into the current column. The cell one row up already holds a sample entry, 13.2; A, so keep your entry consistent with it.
18; A
